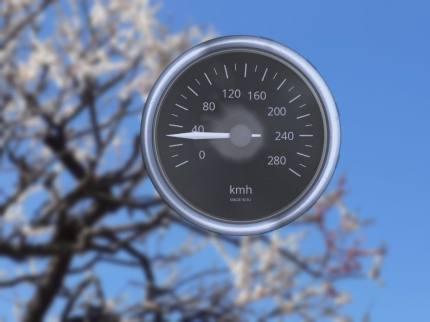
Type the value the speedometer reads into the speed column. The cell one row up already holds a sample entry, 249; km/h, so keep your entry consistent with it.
30; km/h
